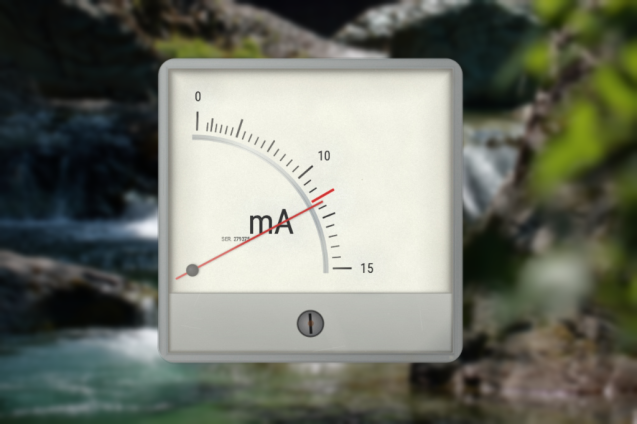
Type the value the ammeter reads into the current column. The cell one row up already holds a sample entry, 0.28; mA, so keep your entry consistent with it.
11.75; mA
